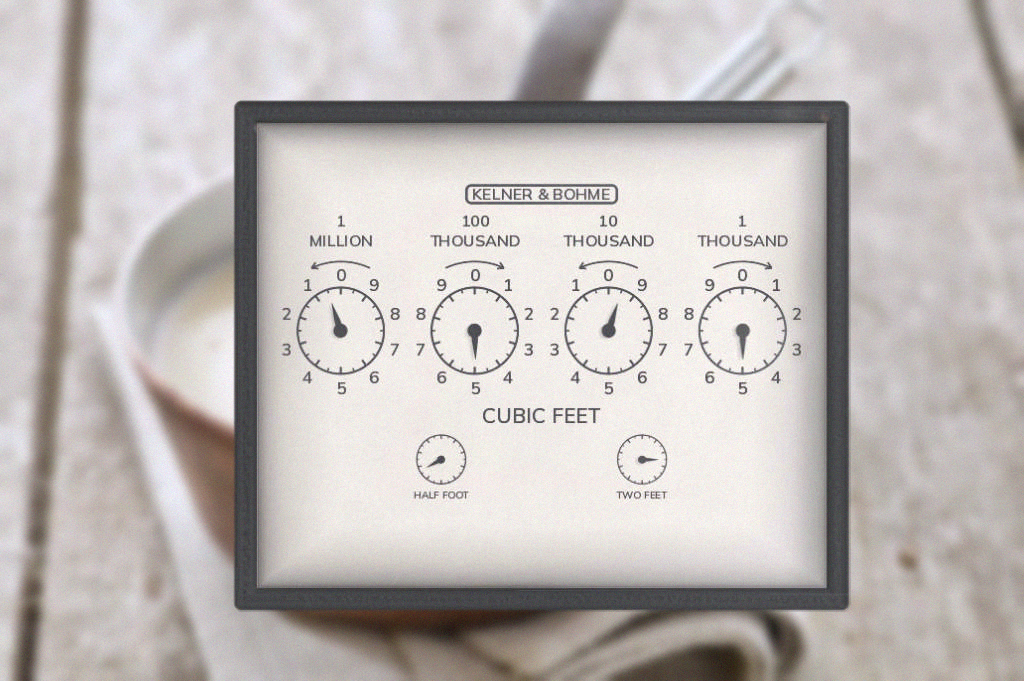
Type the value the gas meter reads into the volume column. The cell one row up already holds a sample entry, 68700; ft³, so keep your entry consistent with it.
49500; ft³
